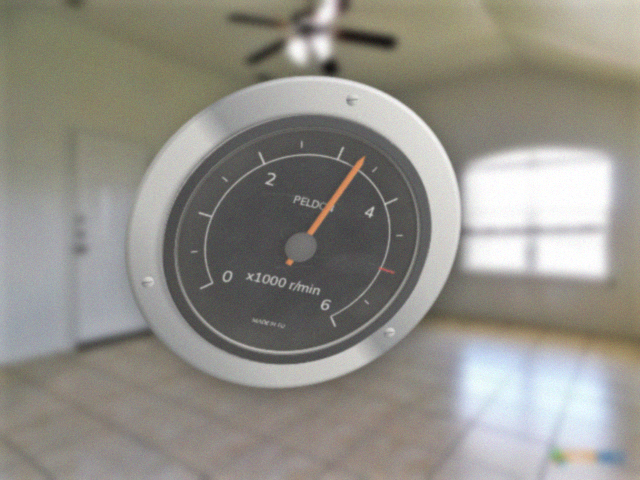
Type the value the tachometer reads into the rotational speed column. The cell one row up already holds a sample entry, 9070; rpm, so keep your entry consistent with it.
3250; rpm
